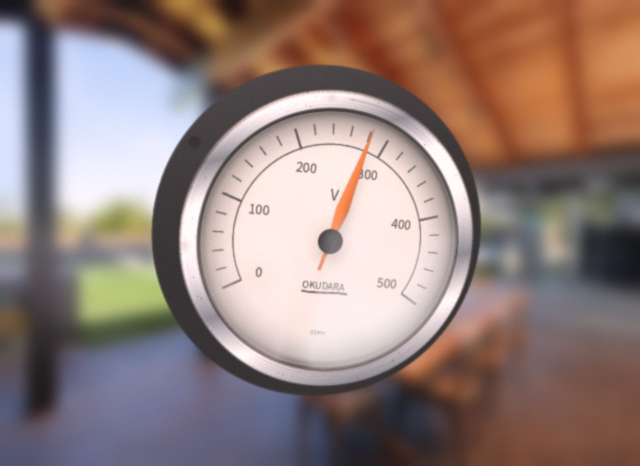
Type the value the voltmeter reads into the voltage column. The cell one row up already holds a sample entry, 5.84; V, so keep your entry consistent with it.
280; V
